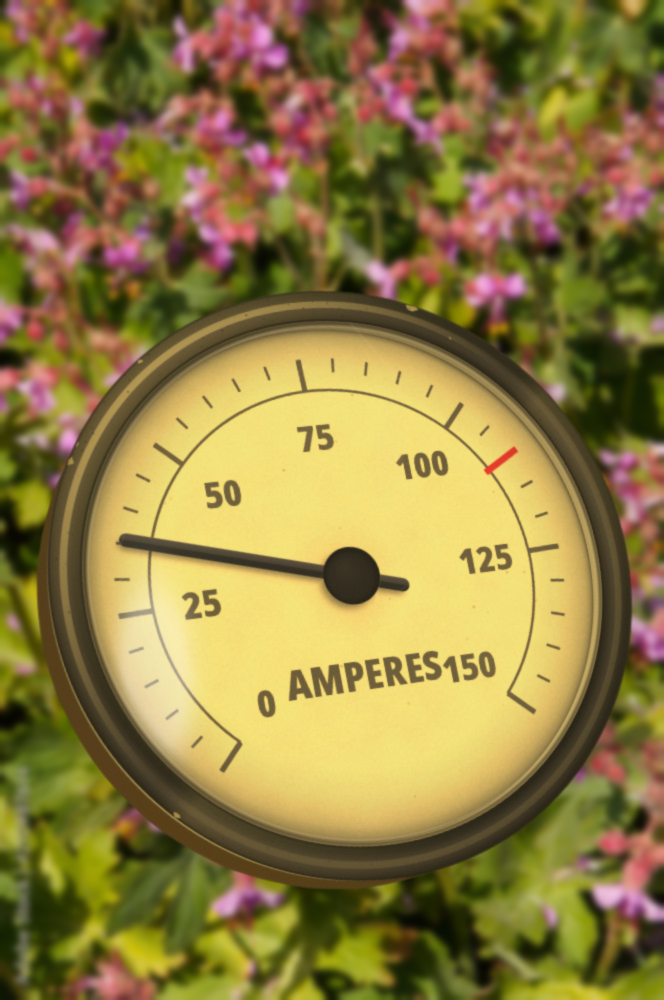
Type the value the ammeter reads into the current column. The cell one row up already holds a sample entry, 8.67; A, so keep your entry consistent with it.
35; A
